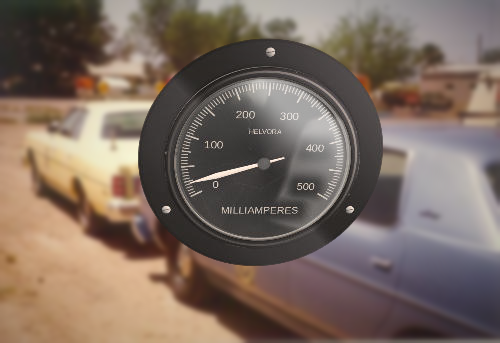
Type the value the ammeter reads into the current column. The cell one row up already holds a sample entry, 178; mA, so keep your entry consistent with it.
25; mA
